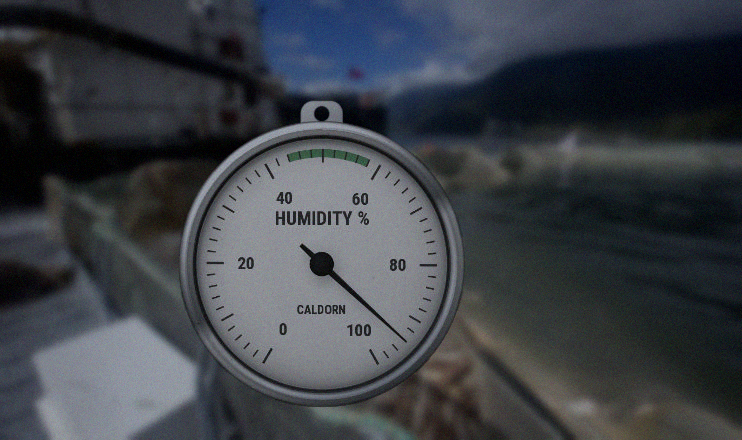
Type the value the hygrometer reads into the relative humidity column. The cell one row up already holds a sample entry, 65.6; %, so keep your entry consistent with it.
94; %
